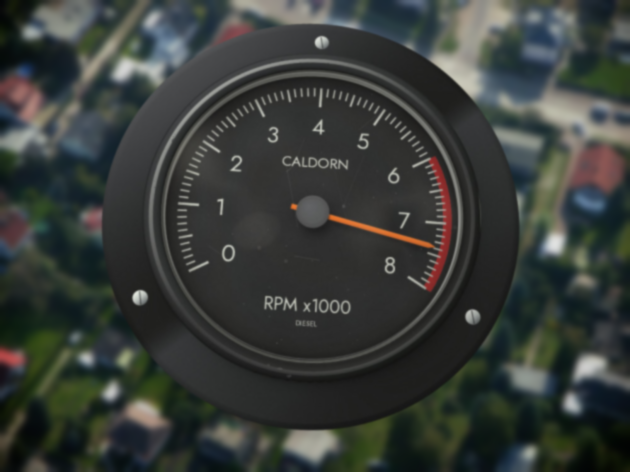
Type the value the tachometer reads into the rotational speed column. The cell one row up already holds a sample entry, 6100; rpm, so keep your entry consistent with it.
7400; rpm
